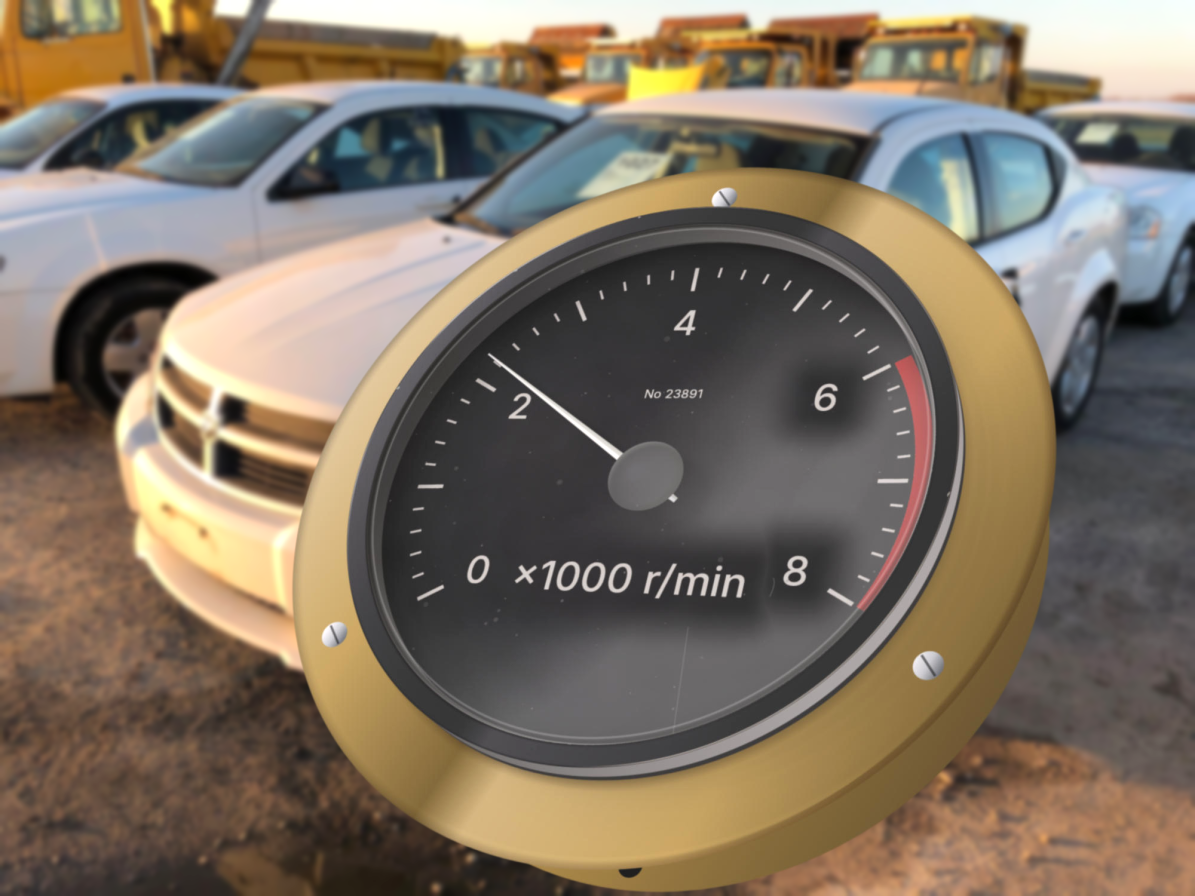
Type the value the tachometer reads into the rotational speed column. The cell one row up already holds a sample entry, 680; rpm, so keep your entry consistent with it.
2200; rpm
